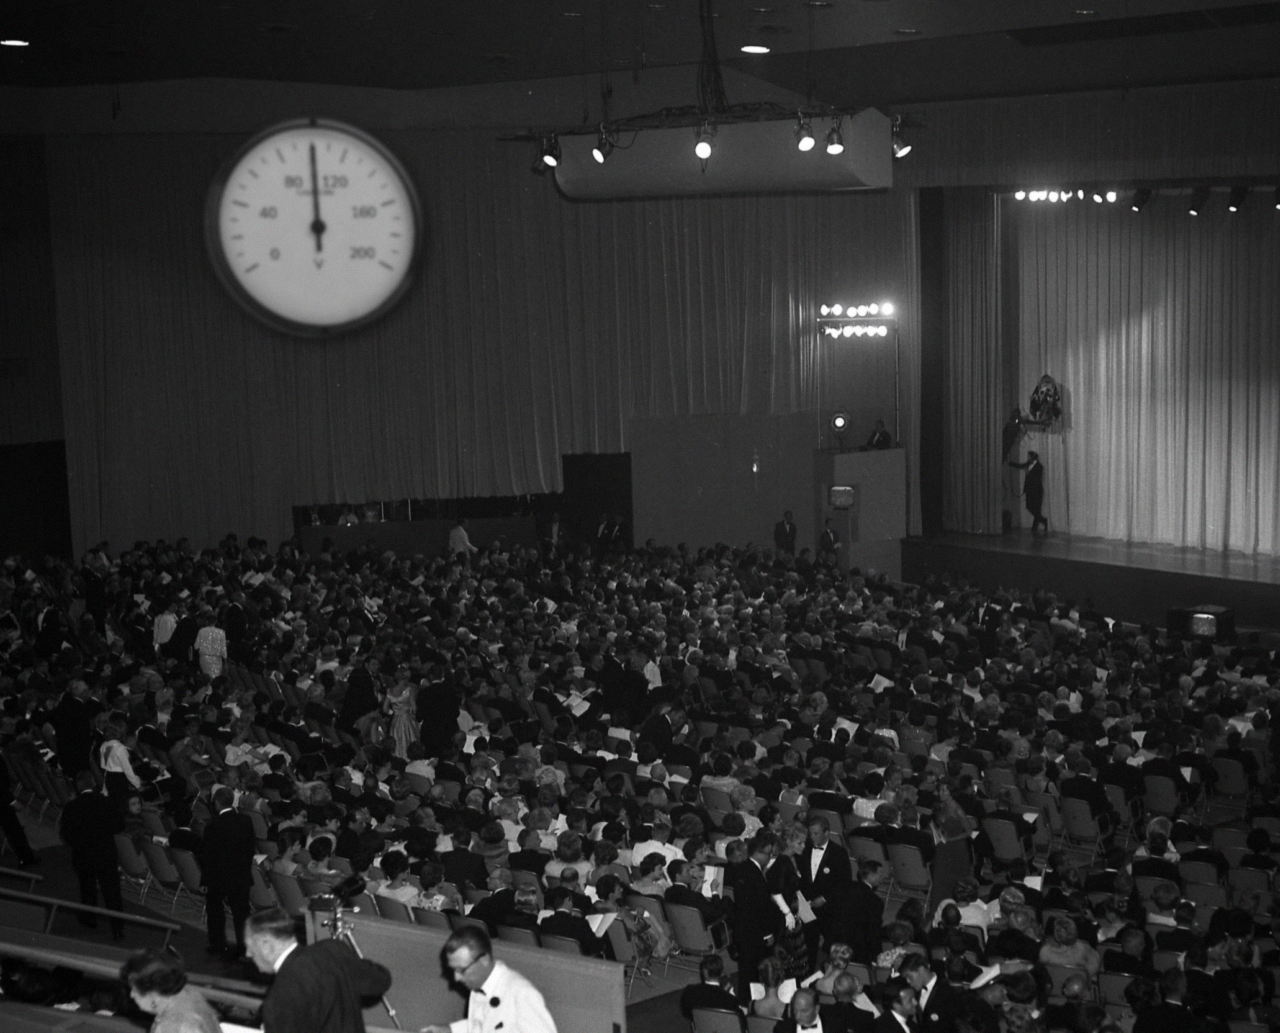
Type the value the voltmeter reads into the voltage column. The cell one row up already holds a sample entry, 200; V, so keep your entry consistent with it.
100; V
